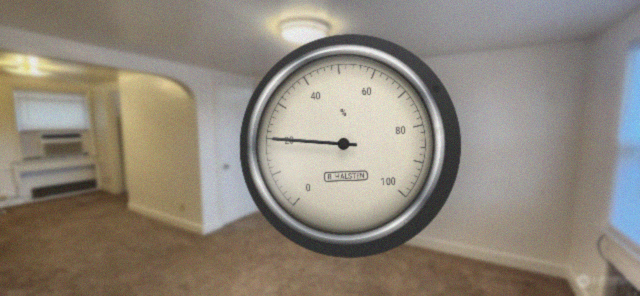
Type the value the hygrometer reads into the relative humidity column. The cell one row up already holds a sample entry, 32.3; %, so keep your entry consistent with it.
20; %
